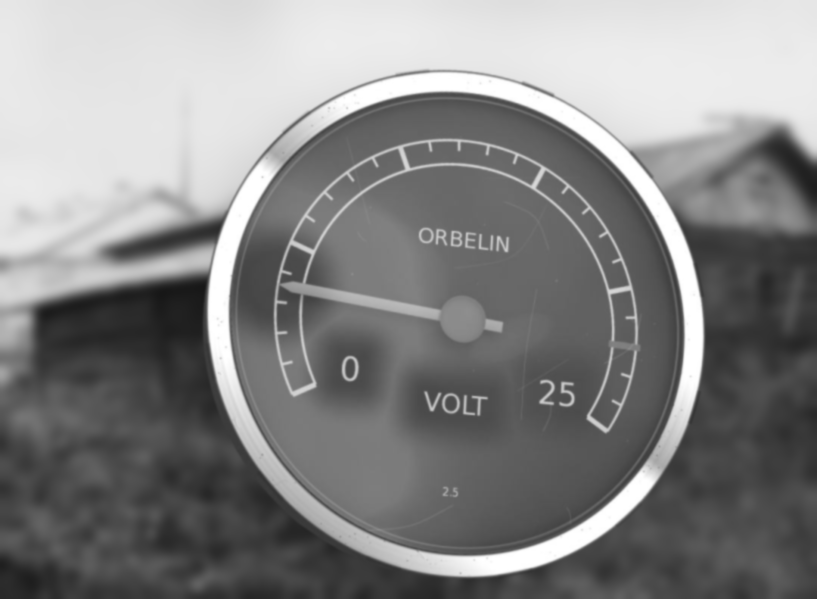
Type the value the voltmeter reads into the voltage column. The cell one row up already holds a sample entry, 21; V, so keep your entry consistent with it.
3.5; V
